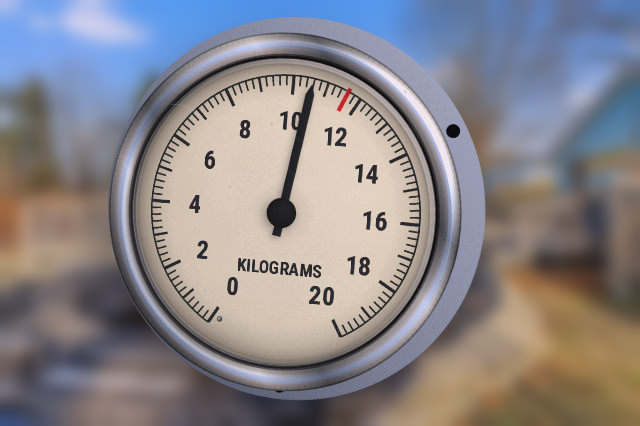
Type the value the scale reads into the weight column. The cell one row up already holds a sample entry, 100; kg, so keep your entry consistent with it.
10.6; kg
